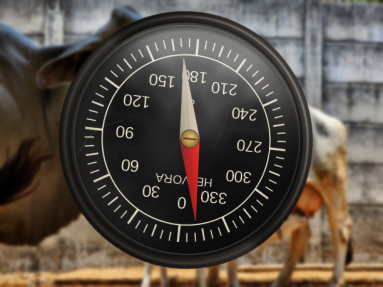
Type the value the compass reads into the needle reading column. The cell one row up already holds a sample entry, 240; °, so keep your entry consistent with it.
350; °
